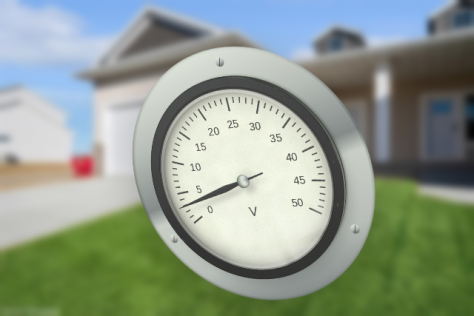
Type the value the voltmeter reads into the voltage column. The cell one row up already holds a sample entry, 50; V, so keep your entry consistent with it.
3; V
